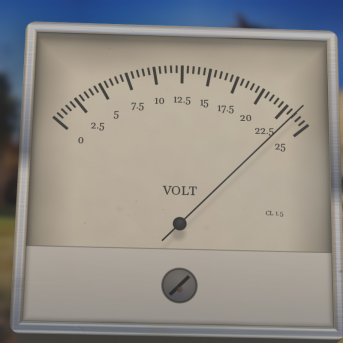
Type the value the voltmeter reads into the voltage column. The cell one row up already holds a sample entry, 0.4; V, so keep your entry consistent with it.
23.5; V
